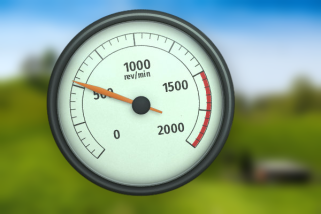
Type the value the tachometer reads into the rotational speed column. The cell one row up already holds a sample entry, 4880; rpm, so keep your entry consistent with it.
525; rpm
